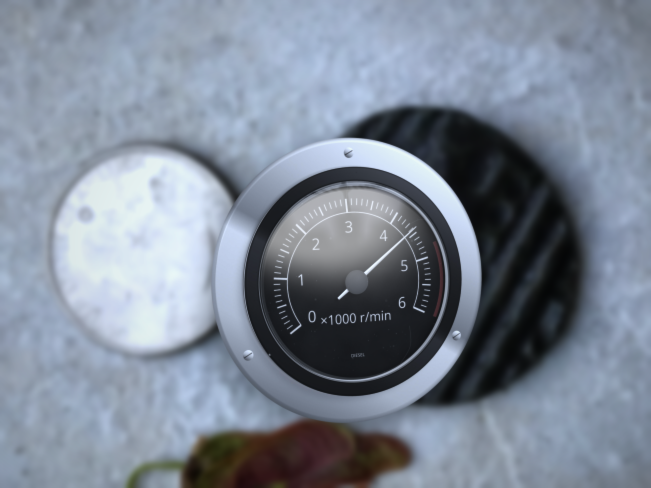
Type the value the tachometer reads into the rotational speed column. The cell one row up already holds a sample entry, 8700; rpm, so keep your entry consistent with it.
4400; rpm
